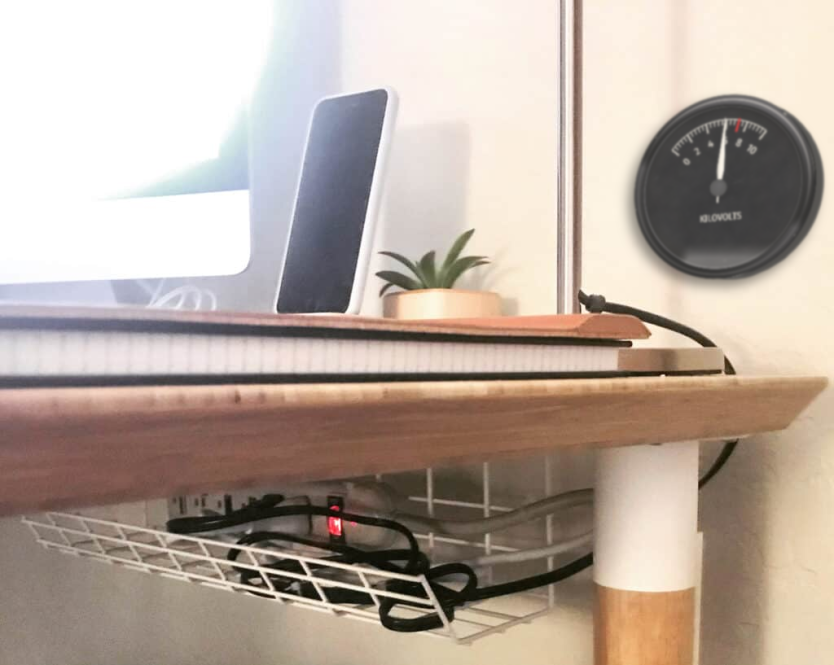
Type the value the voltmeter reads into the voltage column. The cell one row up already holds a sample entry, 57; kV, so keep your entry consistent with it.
6; kV
